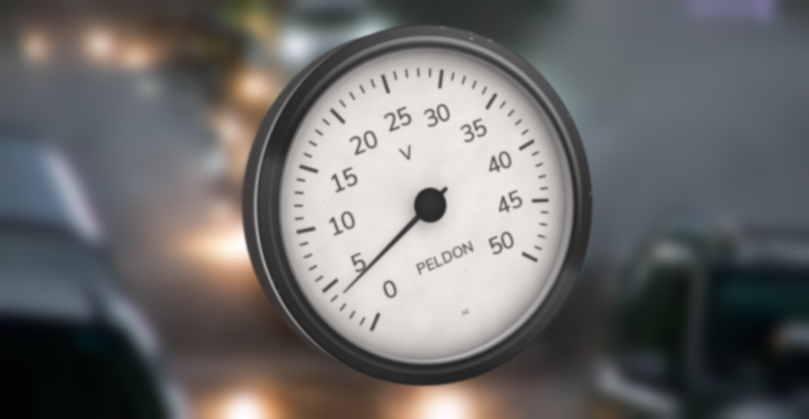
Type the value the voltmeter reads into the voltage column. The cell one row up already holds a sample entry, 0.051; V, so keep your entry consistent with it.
4; V
